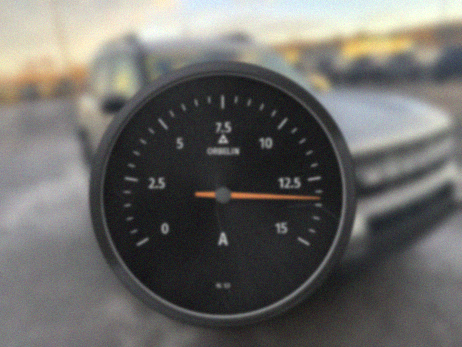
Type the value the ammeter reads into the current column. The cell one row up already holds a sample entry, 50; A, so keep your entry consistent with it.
13.25; A
